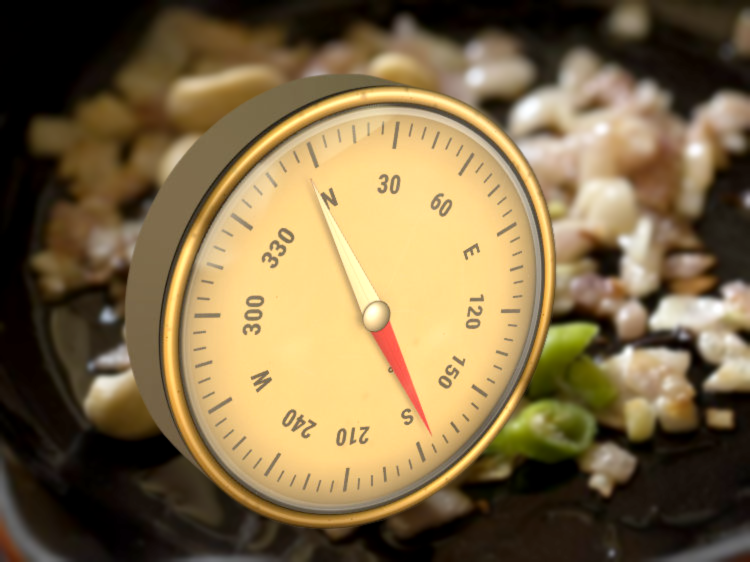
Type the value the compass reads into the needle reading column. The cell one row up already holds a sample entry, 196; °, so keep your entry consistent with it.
175; °
